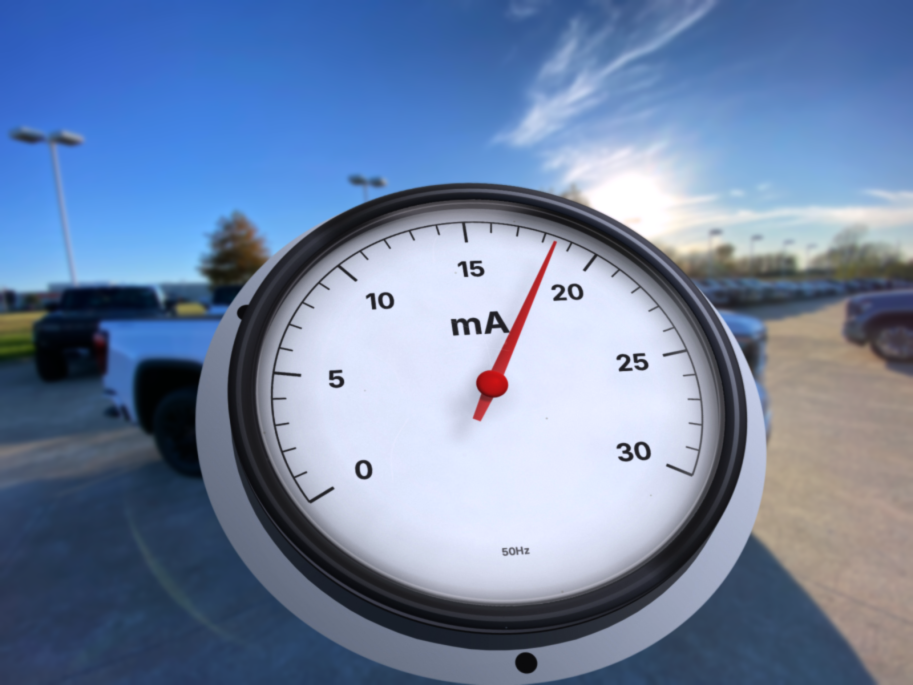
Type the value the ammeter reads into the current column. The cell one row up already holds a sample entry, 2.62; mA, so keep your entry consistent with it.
18.5; mA
